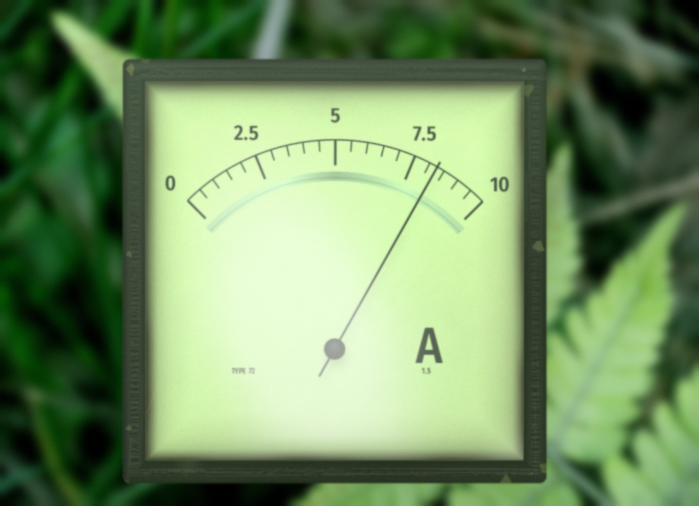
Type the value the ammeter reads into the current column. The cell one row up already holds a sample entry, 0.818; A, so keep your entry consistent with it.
8.25; A
